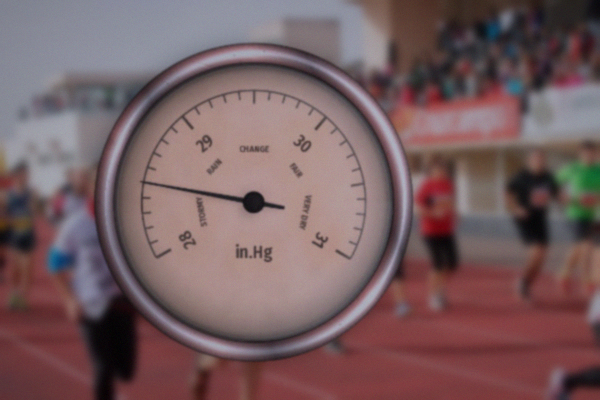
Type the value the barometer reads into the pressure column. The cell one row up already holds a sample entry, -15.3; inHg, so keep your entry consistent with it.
28.5; inHg
